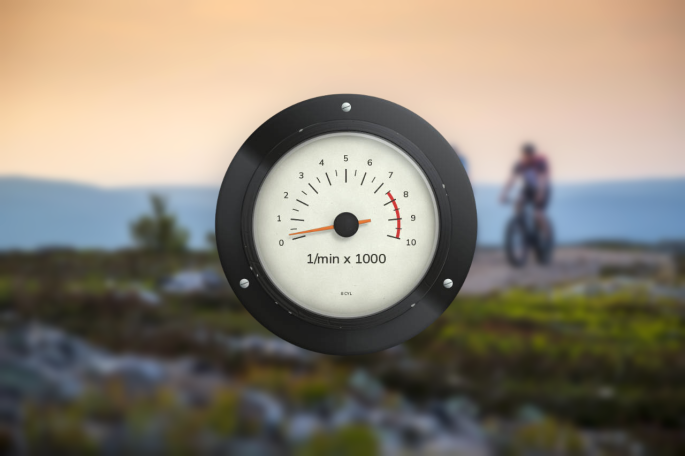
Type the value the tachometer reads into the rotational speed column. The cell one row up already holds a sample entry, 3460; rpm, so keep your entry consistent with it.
250; rpm
